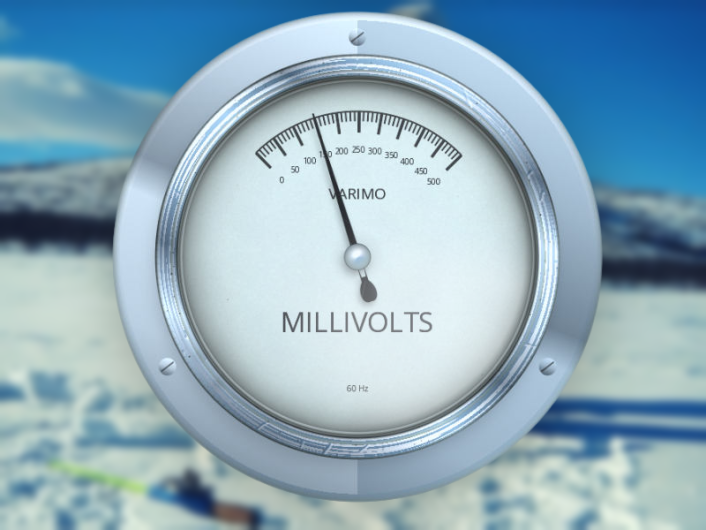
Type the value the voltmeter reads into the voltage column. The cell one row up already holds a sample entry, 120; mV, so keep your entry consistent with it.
150; mV
